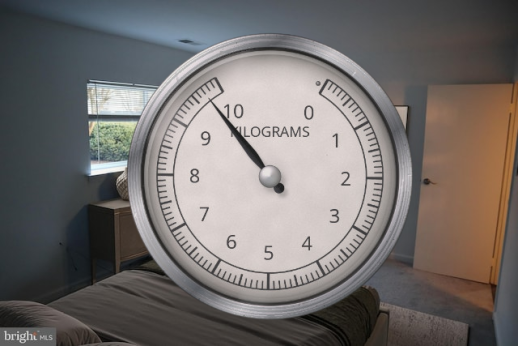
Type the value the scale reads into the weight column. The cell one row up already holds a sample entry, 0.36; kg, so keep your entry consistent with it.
9.7; kg
